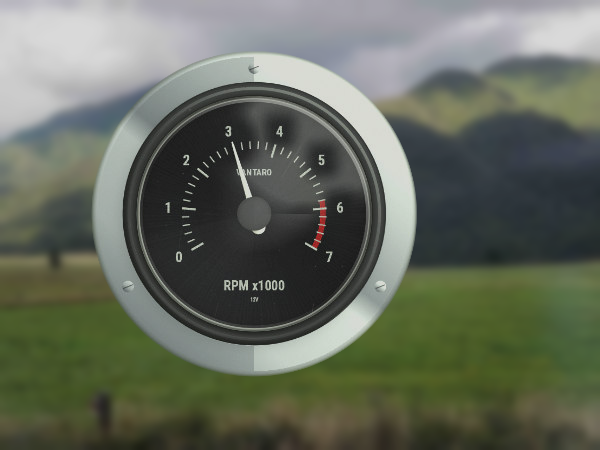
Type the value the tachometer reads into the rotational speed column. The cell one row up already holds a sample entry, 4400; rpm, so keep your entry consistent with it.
3000; rpm
